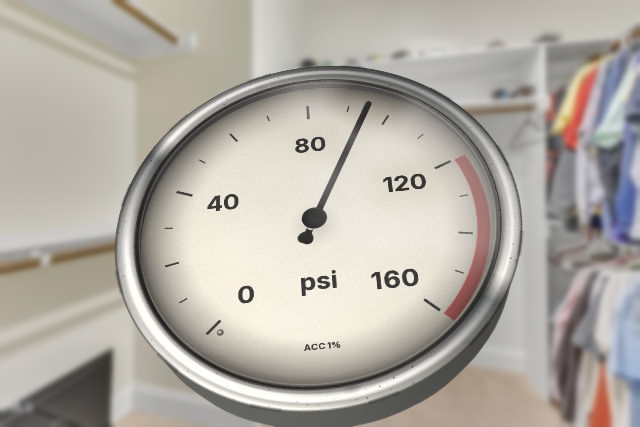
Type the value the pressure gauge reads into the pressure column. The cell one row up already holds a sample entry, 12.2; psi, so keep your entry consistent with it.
95; psi
